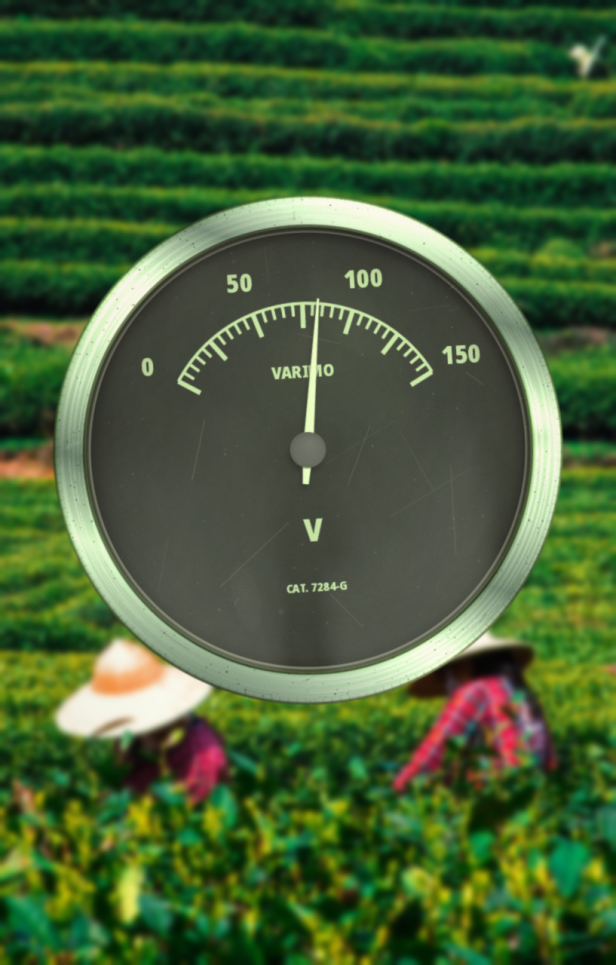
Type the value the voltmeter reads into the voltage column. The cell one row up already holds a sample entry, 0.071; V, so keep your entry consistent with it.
82.5; V
